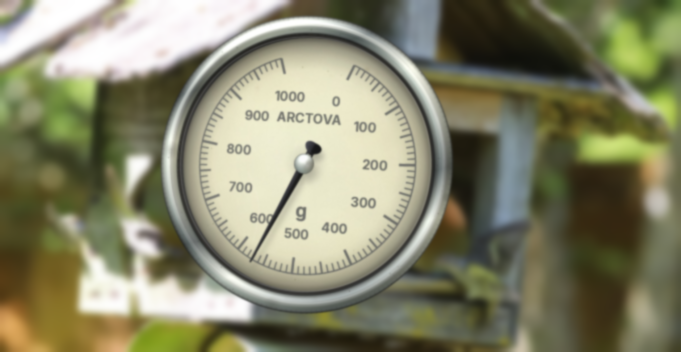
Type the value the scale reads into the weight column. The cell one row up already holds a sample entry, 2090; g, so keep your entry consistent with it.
570; g
